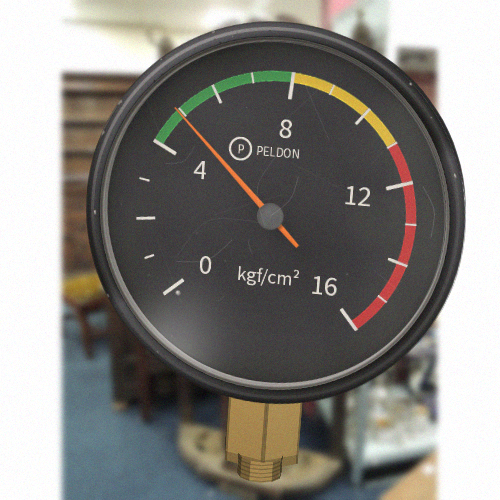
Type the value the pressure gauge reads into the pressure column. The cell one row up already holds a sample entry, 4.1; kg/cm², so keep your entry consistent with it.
5; kg/cm²
